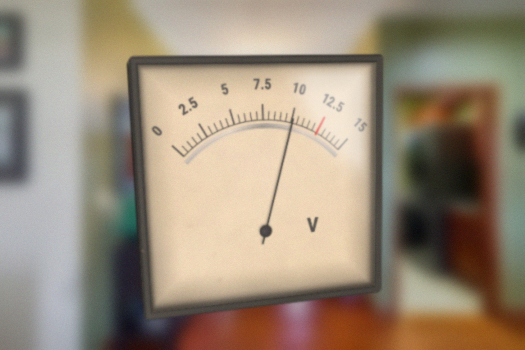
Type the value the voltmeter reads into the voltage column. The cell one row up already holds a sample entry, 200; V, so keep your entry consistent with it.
10; V
